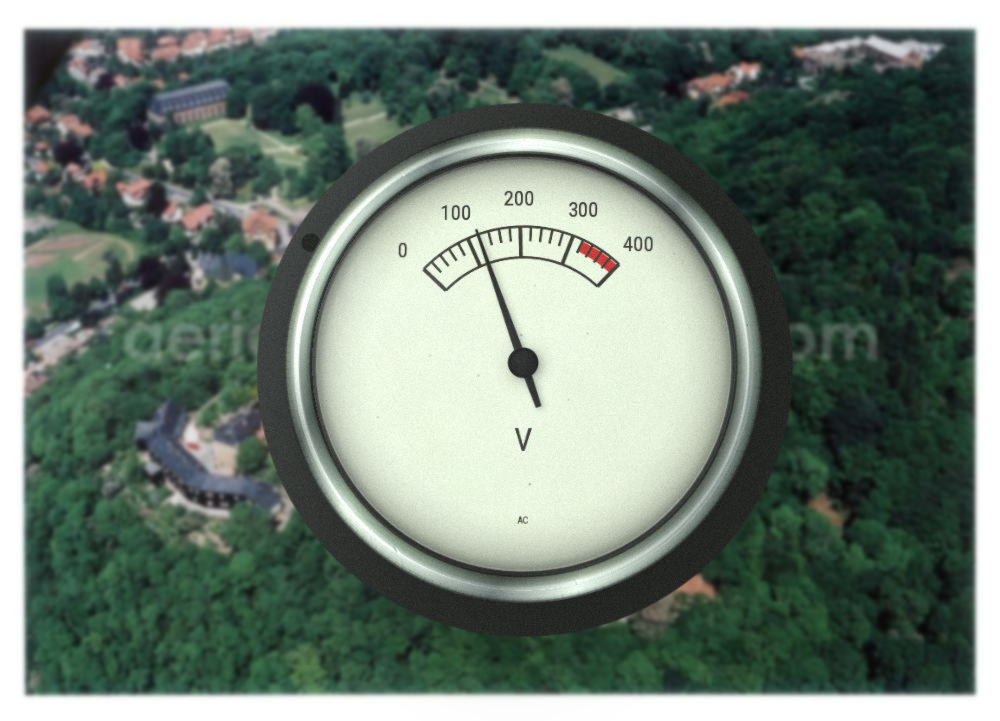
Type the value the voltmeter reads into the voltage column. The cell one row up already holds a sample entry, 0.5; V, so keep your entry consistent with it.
120; V
